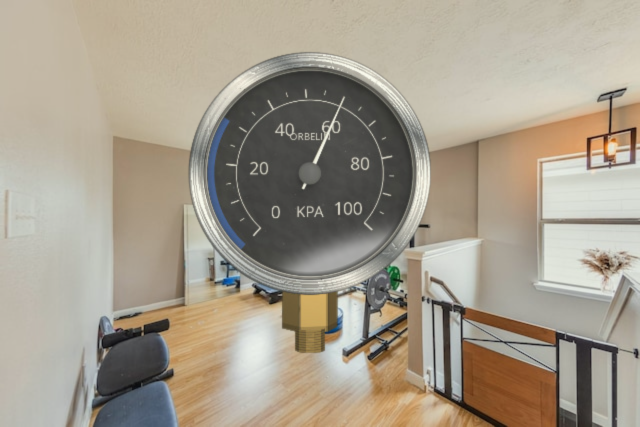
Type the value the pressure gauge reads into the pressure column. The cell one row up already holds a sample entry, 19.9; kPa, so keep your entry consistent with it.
60; kPa
